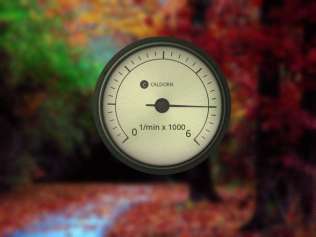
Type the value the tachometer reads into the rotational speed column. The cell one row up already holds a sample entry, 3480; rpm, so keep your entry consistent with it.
5000; rpm
